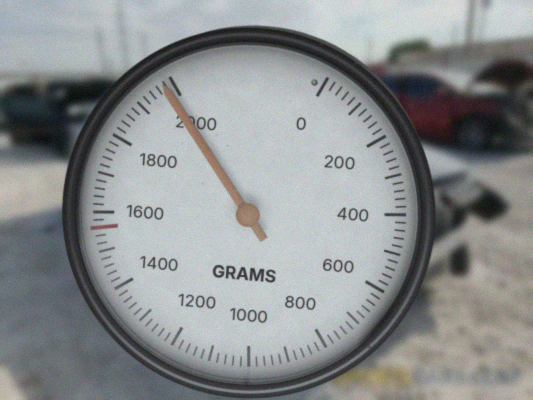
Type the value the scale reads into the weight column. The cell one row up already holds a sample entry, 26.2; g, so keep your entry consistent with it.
1980; g
